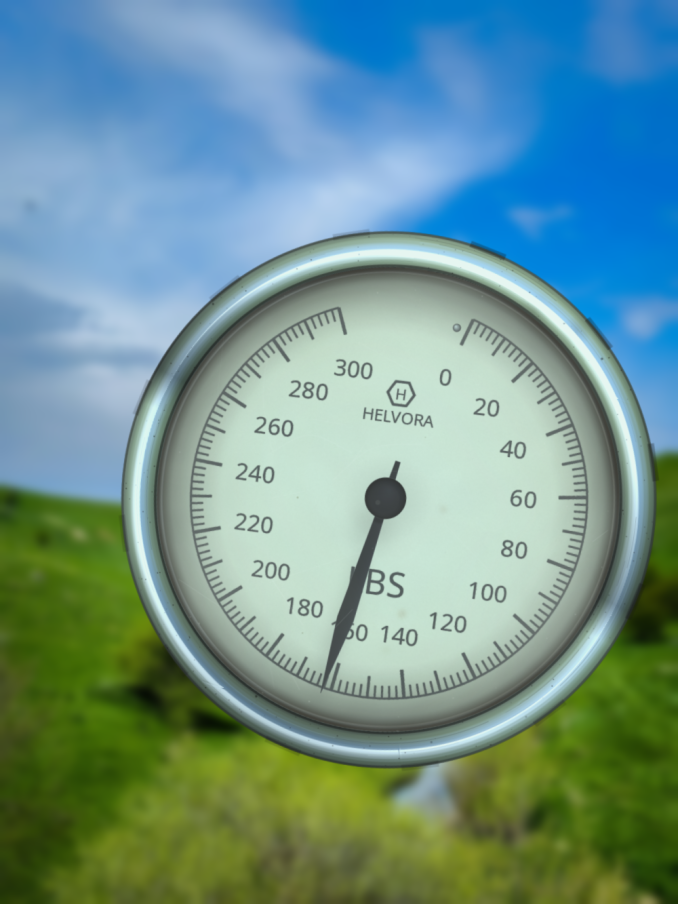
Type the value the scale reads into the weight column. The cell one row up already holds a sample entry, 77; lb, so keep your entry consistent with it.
162; lb
